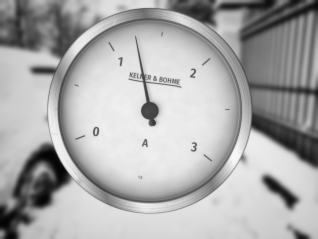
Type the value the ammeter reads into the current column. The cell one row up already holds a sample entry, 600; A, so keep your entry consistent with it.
1.25; A
